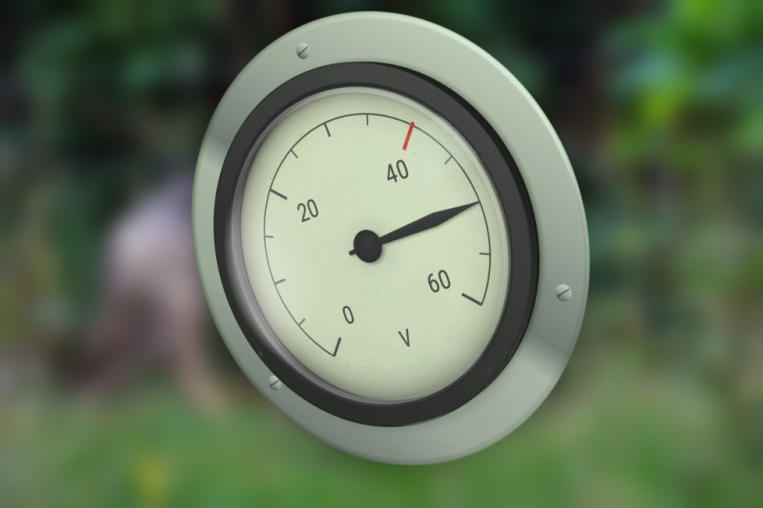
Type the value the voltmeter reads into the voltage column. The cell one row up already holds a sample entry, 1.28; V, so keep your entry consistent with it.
50; V
